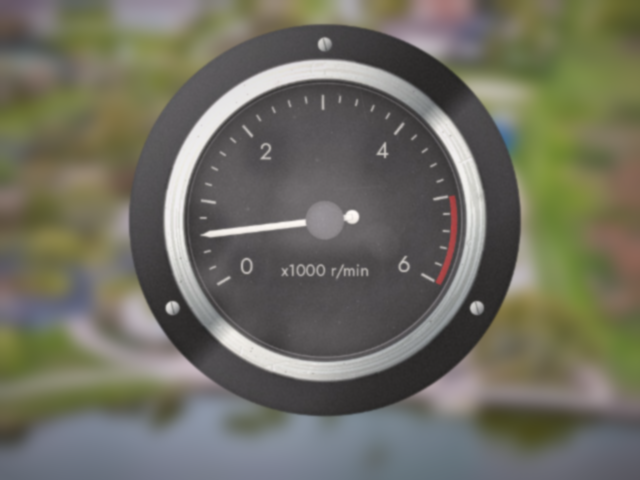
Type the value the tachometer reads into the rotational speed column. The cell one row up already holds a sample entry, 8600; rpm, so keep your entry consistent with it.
600; rpm
